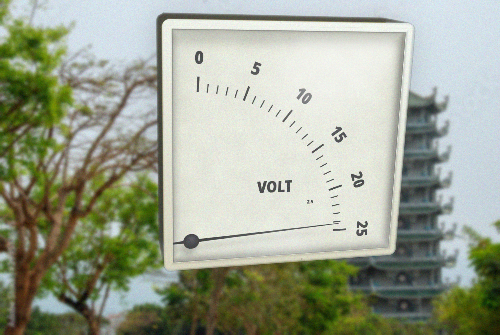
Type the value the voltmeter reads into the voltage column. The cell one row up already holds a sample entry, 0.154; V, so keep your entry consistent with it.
24; V
